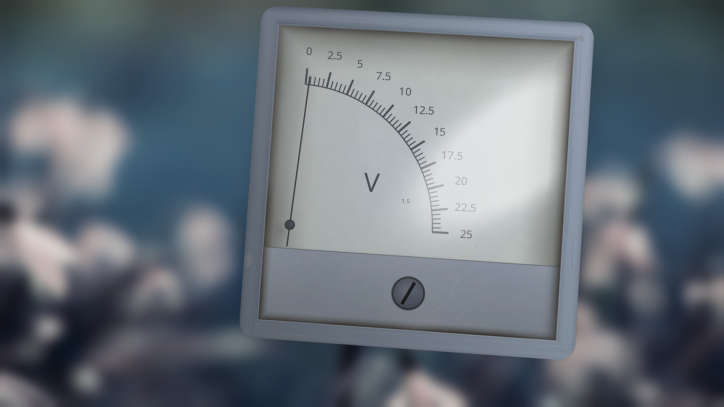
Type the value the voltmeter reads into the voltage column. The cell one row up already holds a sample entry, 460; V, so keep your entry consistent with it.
0.5; V
